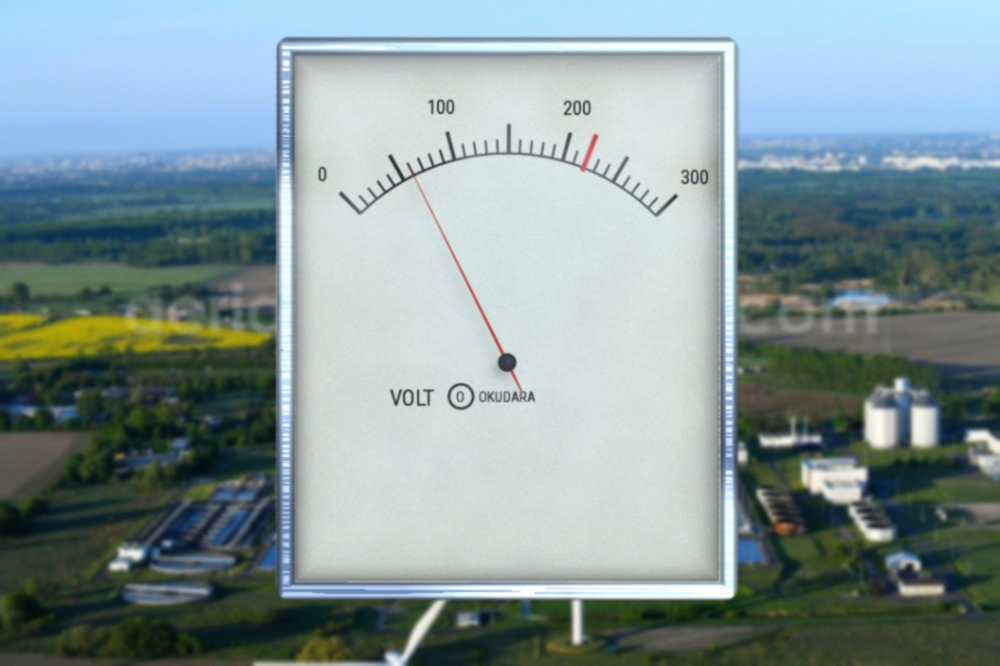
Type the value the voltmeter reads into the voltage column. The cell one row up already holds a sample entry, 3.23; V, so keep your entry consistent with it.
60; V
